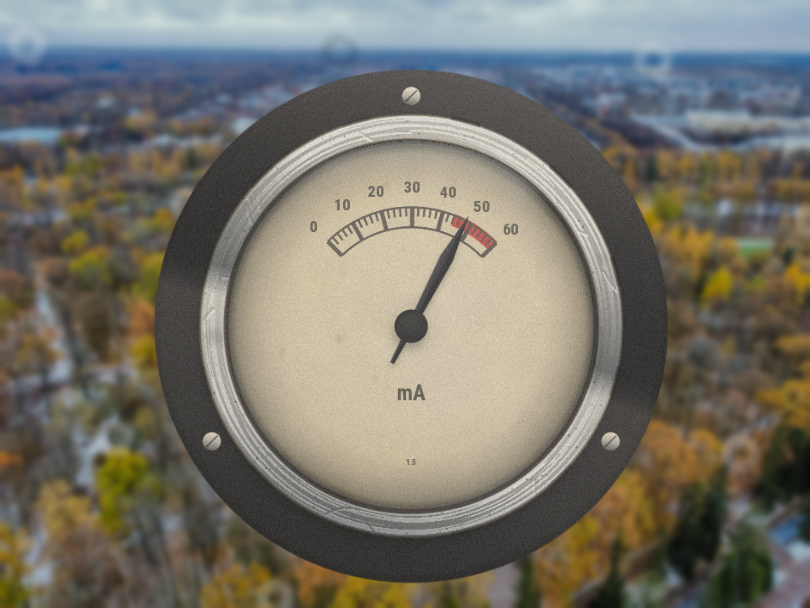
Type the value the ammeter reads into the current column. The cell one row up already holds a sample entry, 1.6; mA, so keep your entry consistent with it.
48; mA
